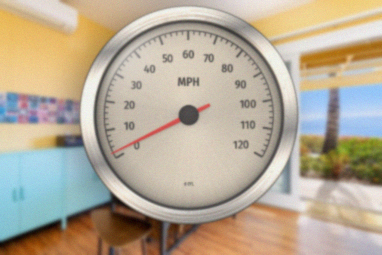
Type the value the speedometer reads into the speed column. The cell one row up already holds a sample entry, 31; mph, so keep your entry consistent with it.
2; mph
